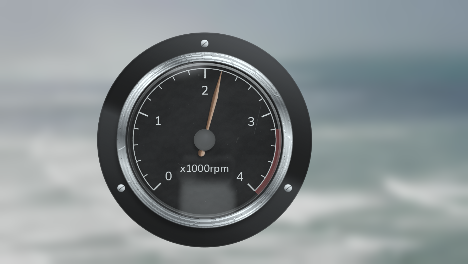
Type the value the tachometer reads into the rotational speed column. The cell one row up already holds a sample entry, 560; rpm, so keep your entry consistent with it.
2200; rpm
